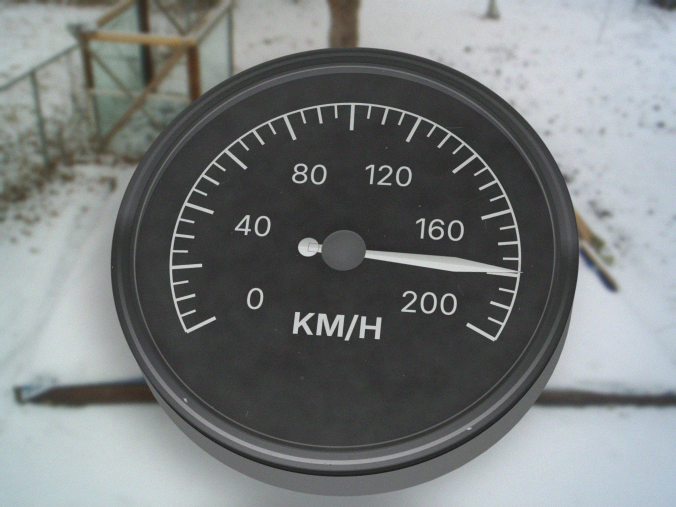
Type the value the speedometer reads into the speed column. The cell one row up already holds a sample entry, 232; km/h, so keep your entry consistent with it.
180; km/h
